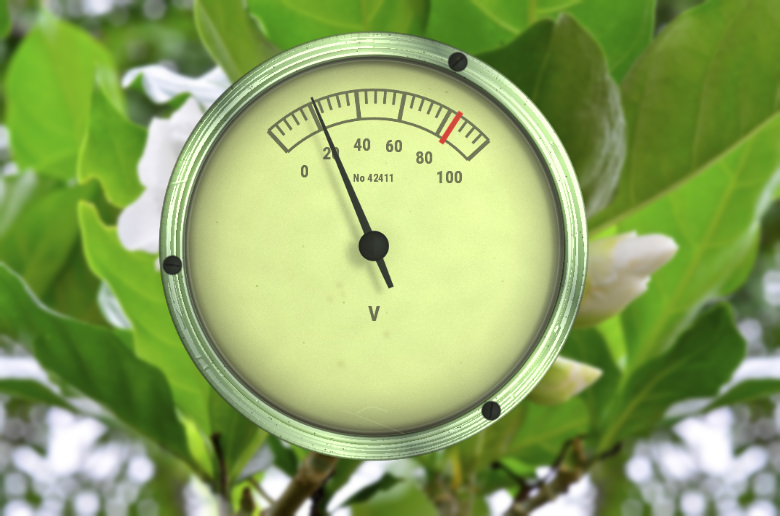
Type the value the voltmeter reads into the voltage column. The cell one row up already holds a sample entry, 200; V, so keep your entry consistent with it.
22; V
